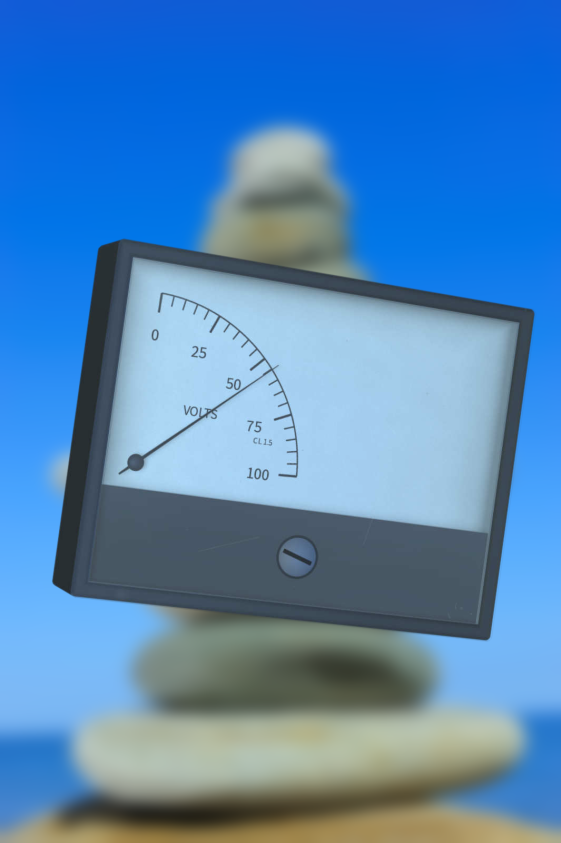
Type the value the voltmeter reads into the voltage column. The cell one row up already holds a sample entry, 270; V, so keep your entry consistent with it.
55; V
